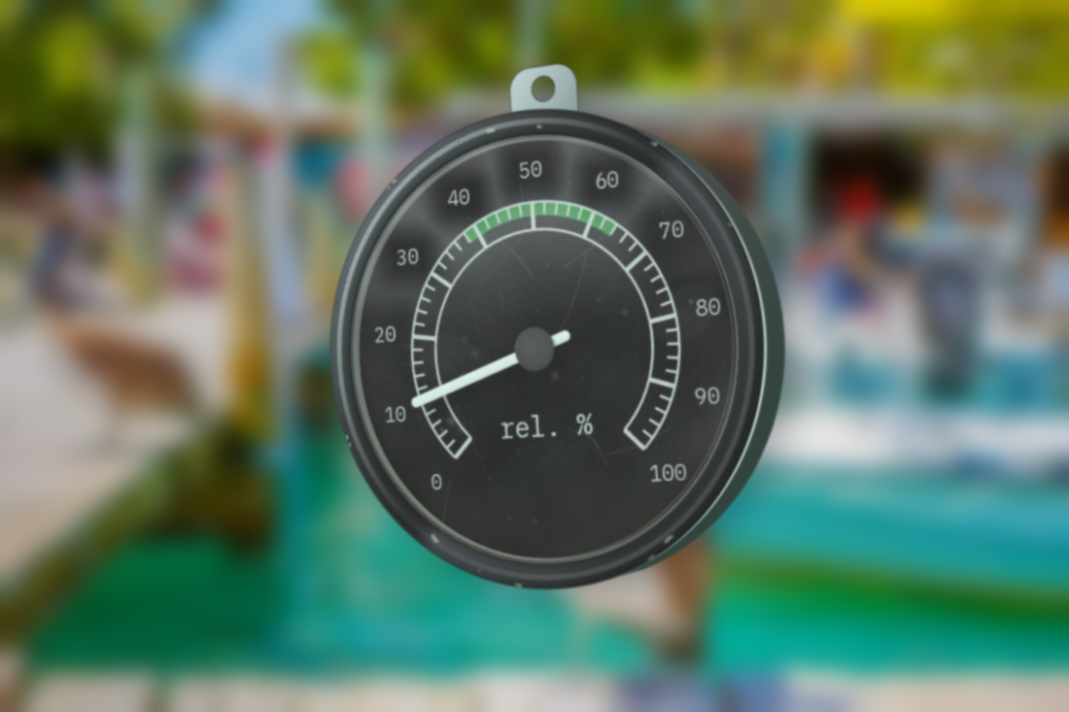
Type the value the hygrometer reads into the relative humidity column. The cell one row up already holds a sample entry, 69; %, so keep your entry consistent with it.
10; %
